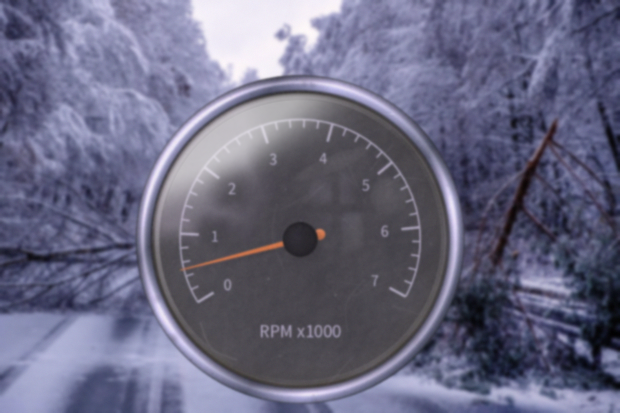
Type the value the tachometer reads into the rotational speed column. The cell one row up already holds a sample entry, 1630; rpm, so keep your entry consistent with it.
500; rpm
